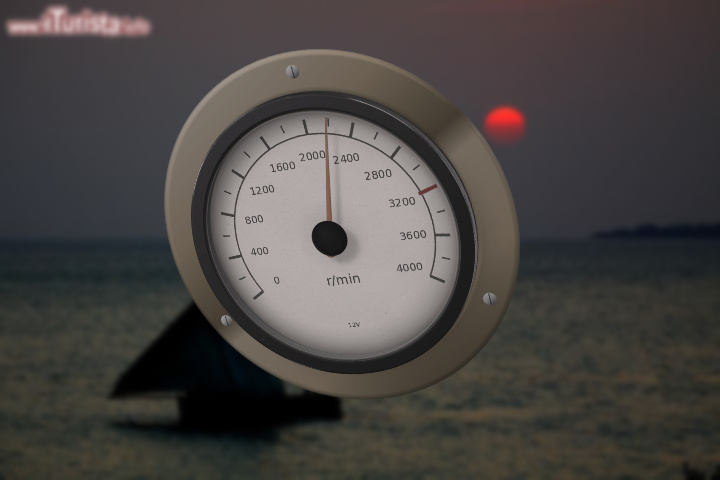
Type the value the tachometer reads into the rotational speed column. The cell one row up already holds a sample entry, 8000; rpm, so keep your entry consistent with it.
2200; rpm
